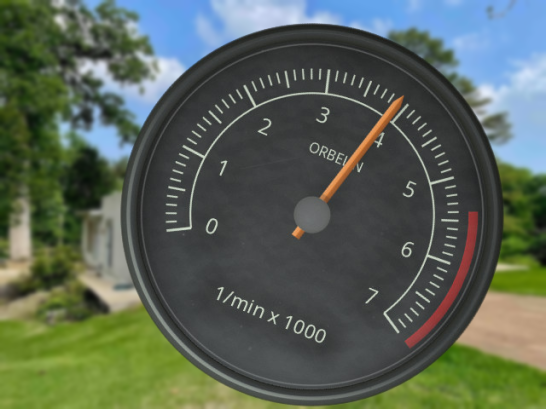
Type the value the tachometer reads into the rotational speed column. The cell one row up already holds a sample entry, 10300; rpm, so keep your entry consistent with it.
3900; rpm
